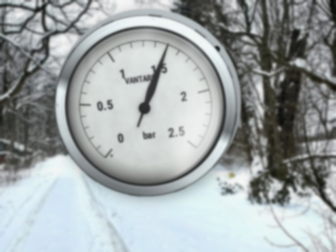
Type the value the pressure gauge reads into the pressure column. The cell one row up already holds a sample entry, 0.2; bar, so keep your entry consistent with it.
1.5; bar
